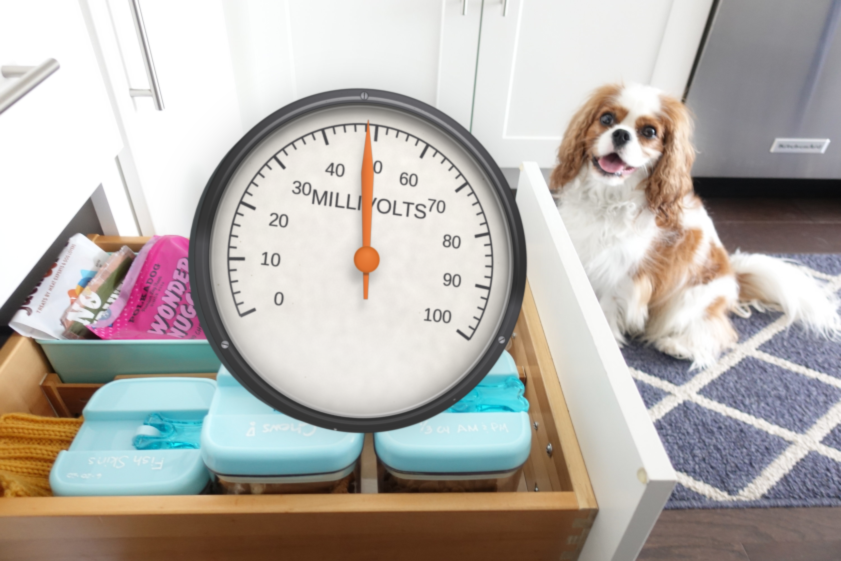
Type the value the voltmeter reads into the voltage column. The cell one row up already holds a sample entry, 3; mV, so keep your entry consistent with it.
48; mV
